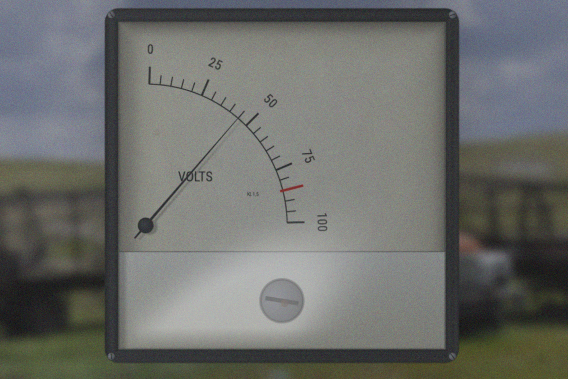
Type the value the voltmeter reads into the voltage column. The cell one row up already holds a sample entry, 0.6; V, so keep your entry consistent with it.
45; V
